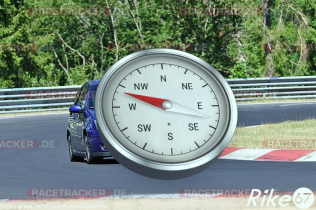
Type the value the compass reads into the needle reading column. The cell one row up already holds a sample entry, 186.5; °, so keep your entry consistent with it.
290; °
